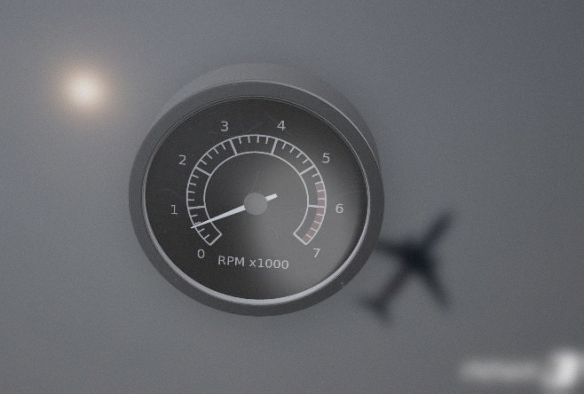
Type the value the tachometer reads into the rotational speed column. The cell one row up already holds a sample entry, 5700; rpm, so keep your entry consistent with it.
600; rpm
